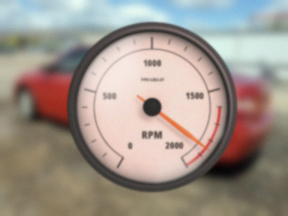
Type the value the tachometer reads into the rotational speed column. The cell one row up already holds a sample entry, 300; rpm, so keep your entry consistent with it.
1850; rpm
